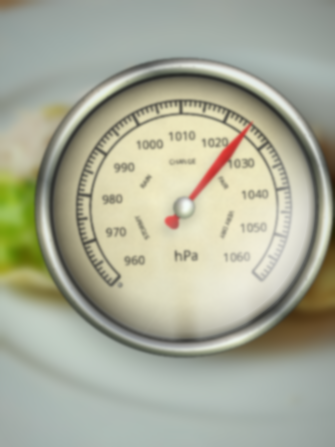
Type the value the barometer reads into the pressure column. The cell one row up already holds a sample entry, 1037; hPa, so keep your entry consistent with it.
1025; hPa
